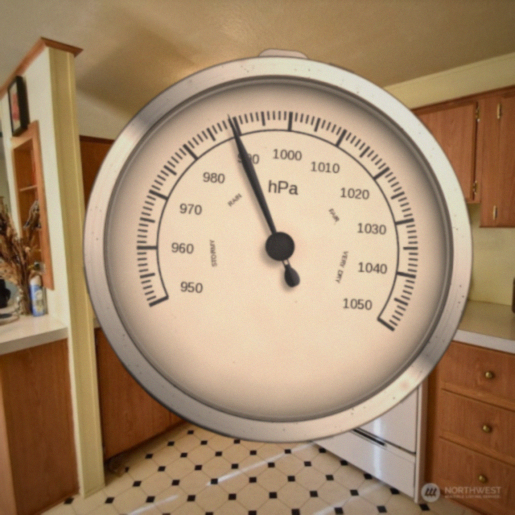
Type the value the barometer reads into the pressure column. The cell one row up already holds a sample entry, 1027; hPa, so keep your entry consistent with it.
989; hPa
